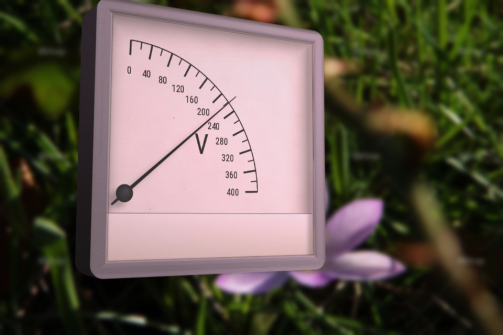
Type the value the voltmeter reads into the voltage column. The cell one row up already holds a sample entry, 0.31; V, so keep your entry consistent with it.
220; V
